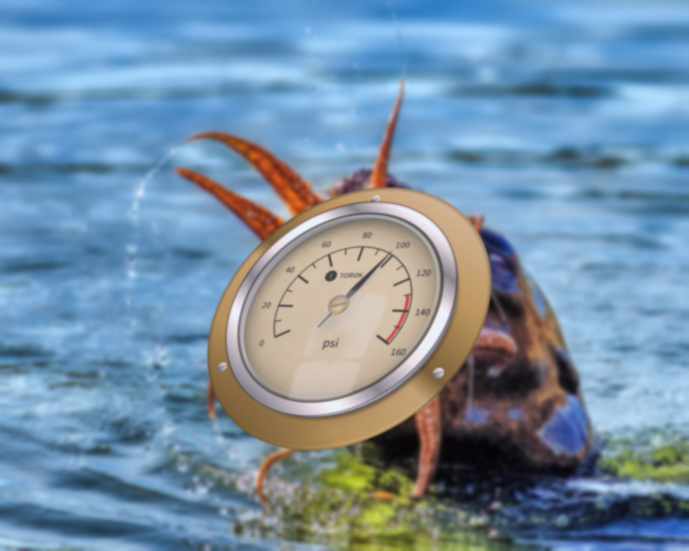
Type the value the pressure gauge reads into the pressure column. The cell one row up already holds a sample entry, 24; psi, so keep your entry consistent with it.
100; psi
